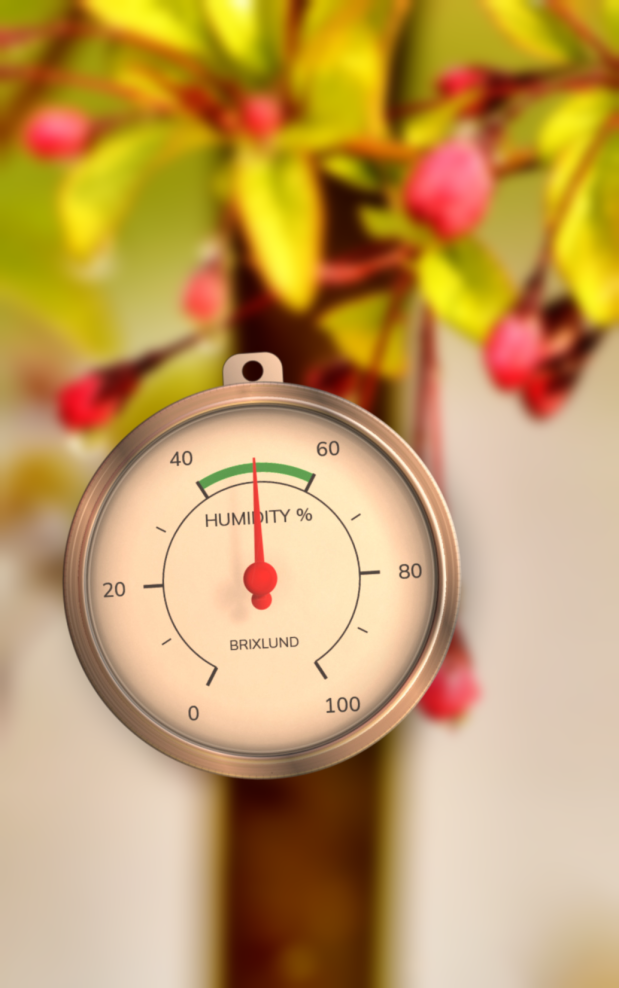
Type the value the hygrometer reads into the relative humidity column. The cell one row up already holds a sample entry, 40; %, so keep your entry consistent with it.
50; %
